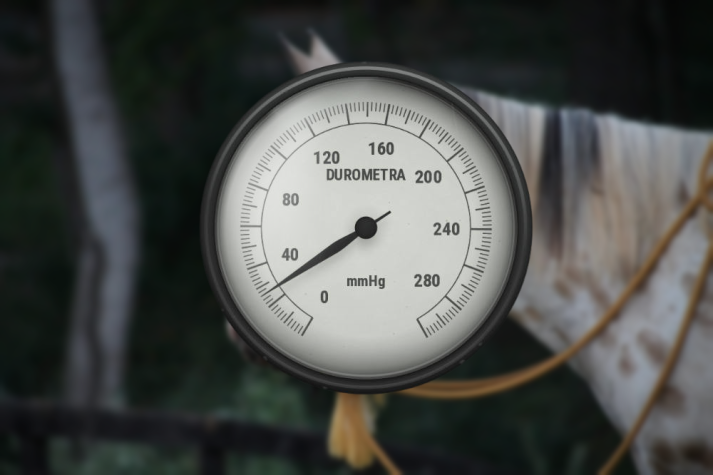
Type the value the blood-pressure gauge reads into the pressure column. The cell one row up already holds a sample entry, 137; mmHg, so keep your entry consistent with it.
26; mmHg
